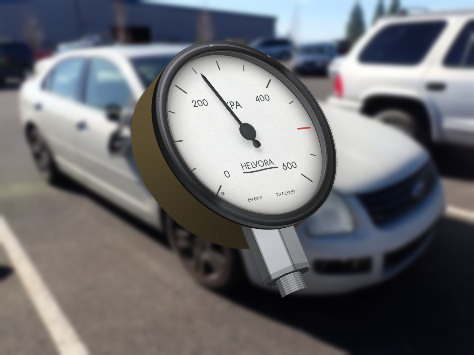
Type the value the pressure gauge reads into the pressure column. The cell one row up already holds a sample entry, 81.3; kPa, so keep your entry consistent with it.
250; kPa
